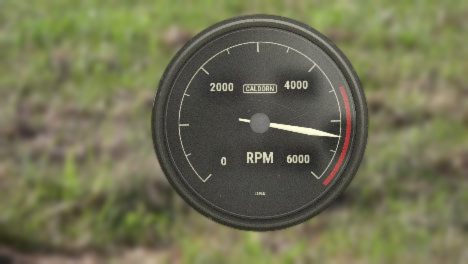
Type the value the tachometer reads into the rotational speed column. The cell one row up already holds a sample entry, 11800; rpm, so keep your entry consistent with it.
5250; rpm
